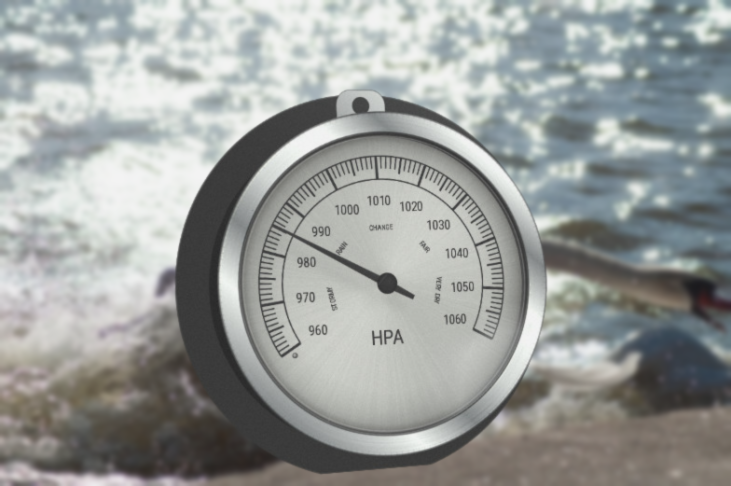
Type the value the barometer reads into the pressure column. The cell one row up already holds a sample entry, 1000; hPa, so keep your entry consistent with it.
985; hPa
